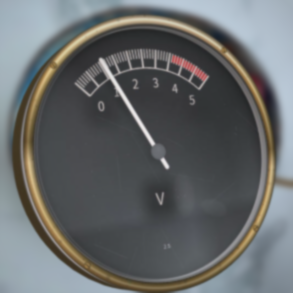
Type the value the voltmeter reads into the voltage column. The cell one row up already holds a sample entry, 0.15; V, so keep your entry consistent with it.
1; V
